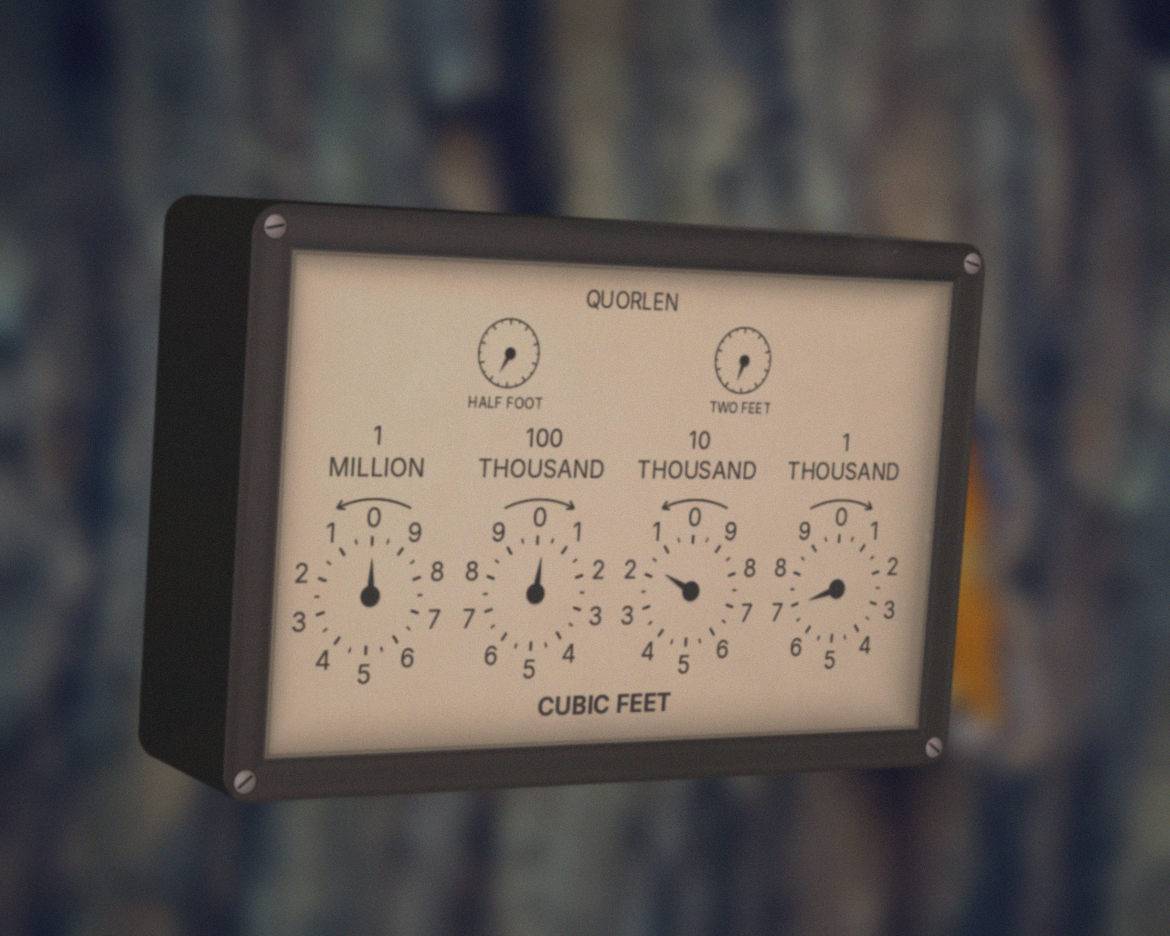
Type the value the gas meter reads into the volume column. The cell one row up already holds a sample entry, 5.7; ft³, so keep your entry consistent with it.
1700; ft³
